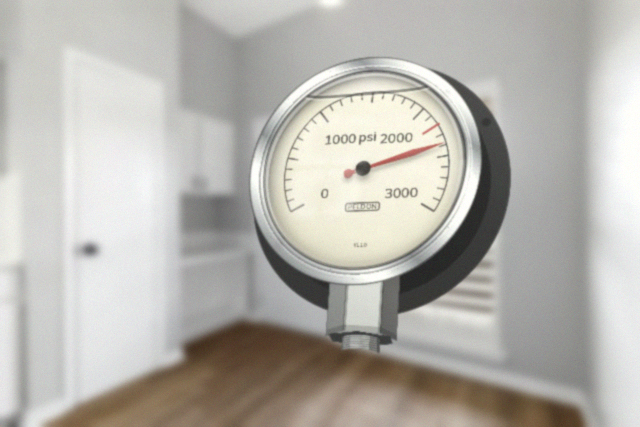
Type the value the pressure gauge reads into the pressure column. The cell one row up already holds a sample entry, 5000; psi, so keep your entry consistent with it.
2400; psi
